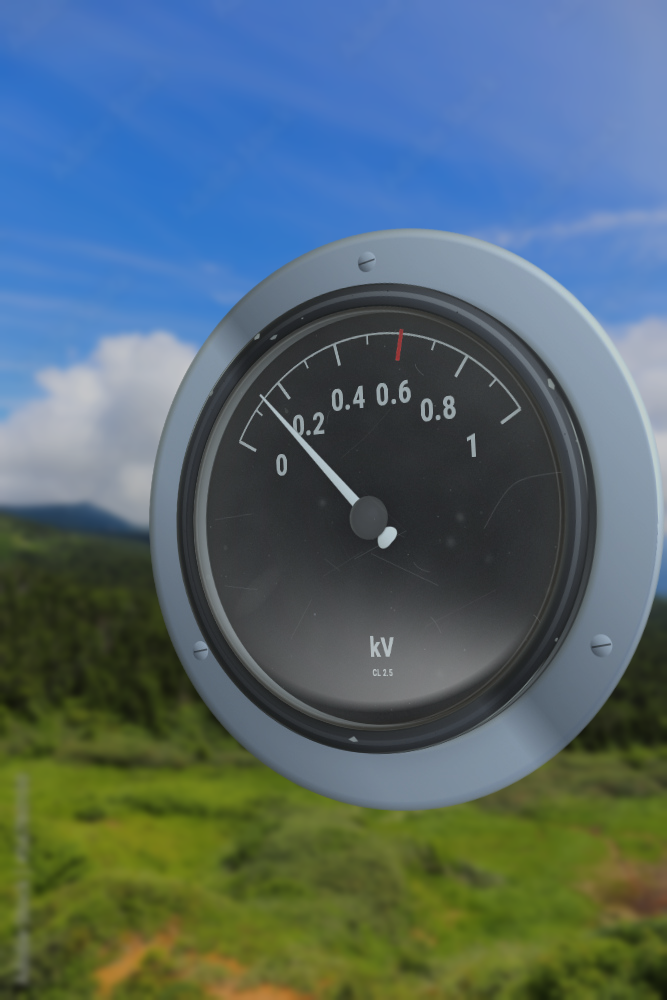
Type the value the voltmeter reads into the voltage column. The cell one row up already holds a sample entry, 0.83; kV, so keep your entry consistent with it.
0.15; kV
